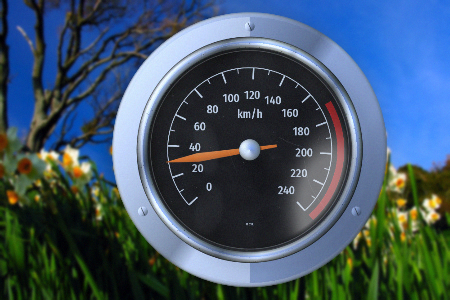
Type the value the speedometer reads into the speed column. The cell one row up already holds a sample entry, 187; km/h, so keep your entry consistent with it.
30; km/h
